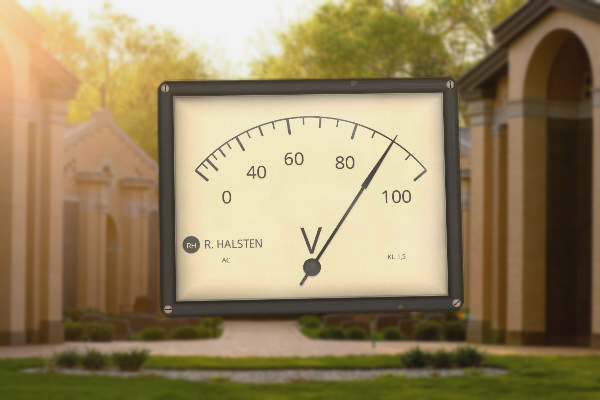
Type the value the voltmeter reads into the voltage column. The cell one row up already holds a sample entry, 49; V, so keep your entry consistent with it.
90; V
